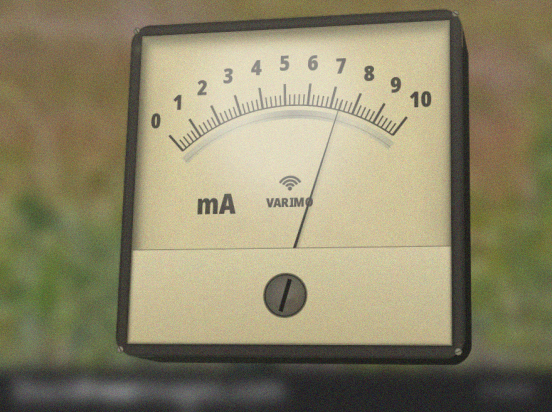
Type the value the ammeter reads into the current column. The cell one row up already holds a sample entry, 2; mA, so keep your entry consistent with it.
7.4; mA
